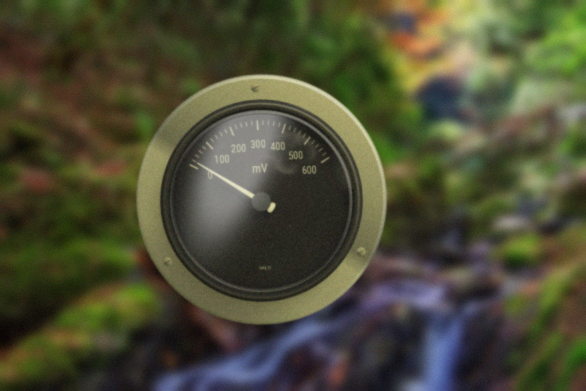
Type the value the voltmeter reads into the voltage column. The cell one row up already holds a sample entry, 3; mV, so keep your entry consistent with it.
20; mV
